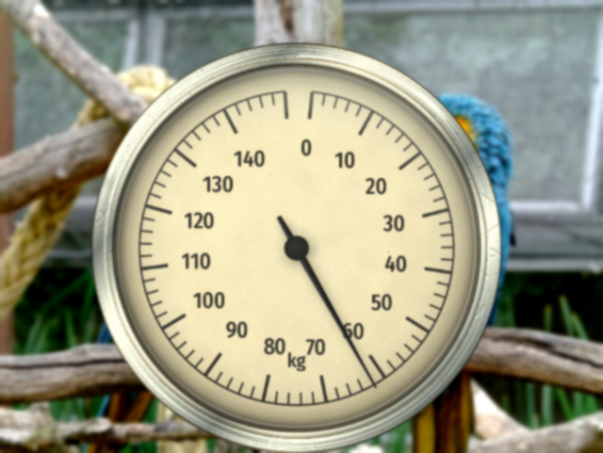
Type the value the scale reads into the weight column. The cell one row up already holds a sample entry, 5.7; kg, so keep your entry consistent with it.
62; kg
